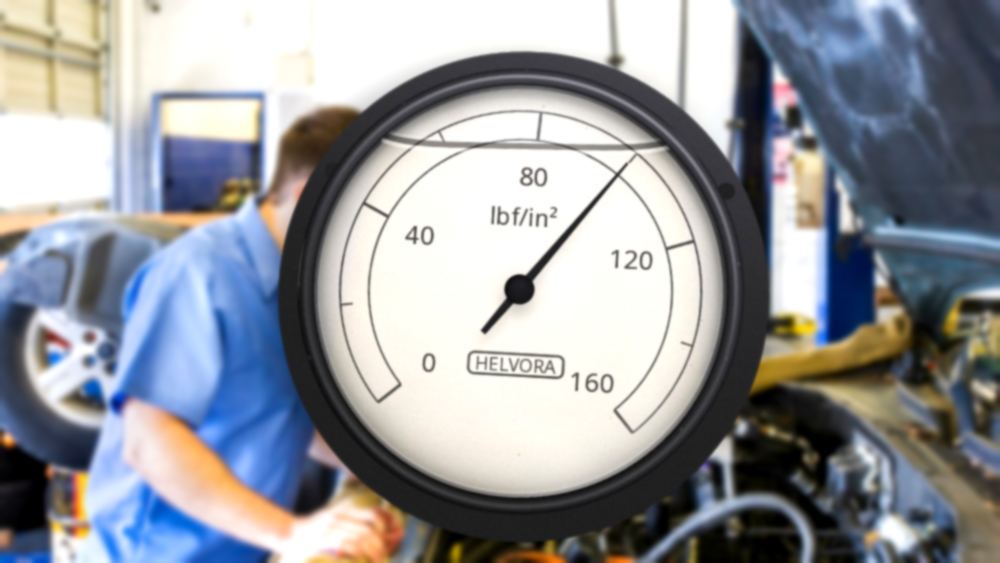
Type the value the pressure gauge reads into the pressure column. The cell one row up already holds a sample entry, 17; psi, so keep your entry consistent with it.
100; psi
